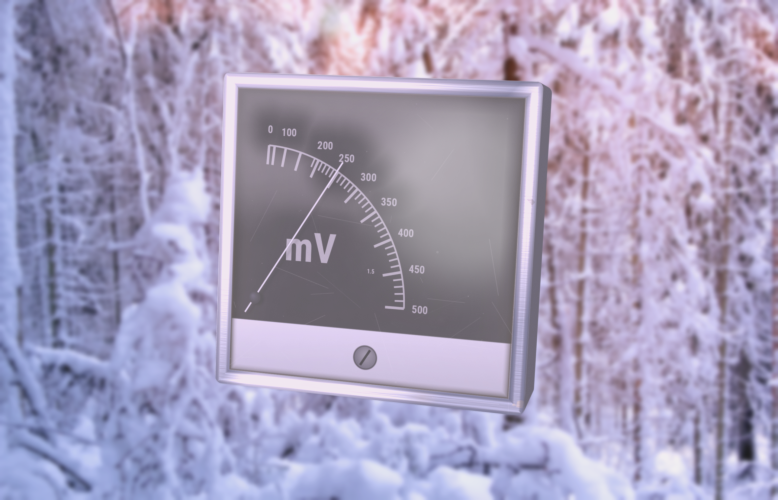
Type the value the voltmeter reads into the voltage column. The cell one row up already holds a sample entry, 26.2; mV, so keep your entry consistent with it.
250; mV
